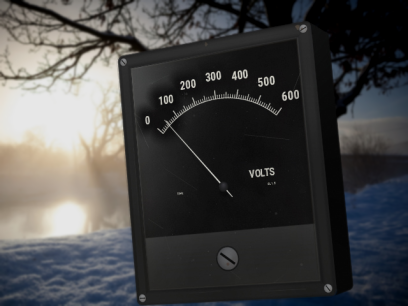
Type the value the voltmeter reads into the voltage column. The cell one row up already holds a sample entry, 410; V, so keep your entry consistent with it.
50; V
